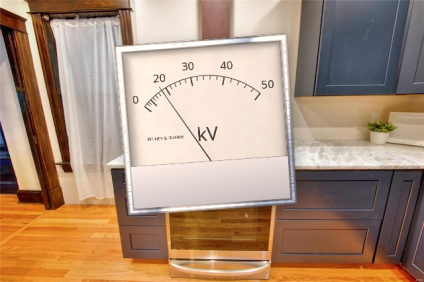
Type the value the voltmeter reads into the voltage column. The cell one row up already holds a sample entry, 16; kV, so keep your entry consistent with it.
18; kV
